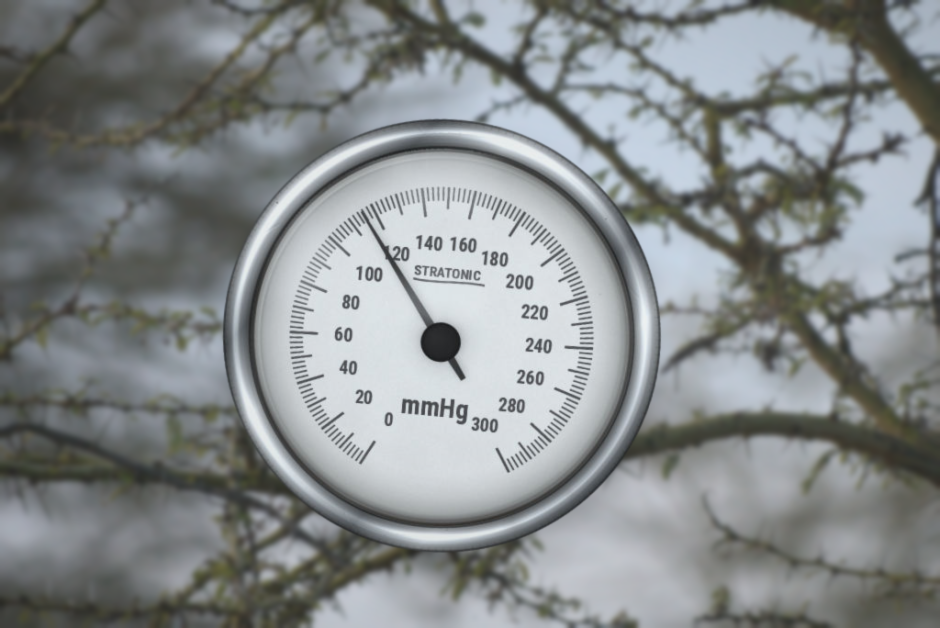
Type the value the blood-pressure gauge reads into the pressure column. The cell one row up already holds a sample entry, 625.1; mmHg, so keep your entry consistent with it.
116; mmHg
